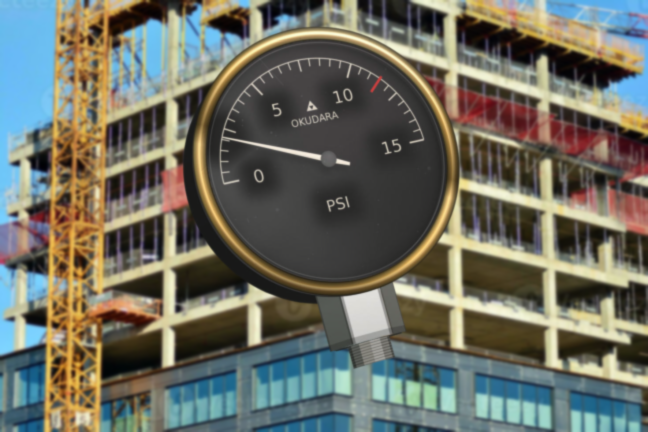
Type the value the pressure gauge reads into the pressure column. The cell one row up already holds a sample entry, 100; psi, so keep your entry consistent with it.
2; psi
